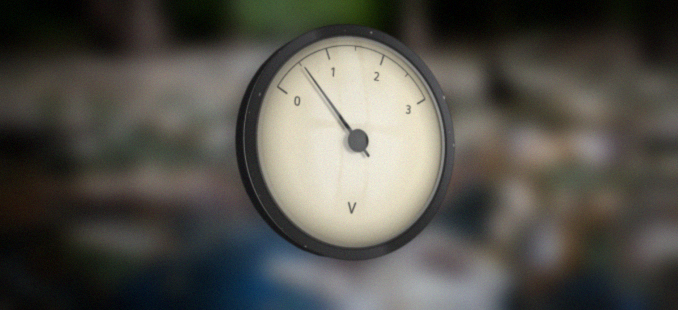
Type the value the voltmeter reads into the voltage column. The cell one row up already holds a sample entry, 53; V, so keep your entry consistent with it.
0.5; V
